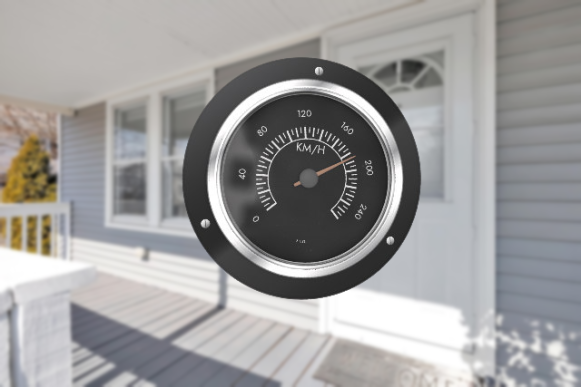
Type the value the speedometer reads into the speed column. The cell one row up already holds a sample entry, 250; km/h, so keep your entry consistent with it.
185; km/h
